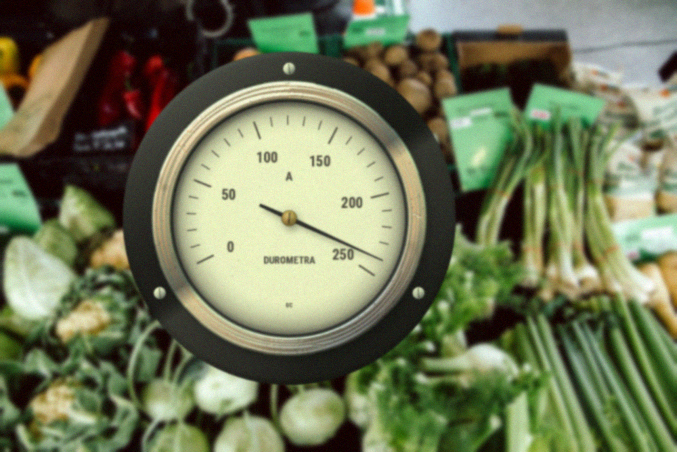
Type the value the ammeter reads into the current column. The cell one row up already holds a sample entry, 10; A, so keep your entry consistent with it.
240; A
